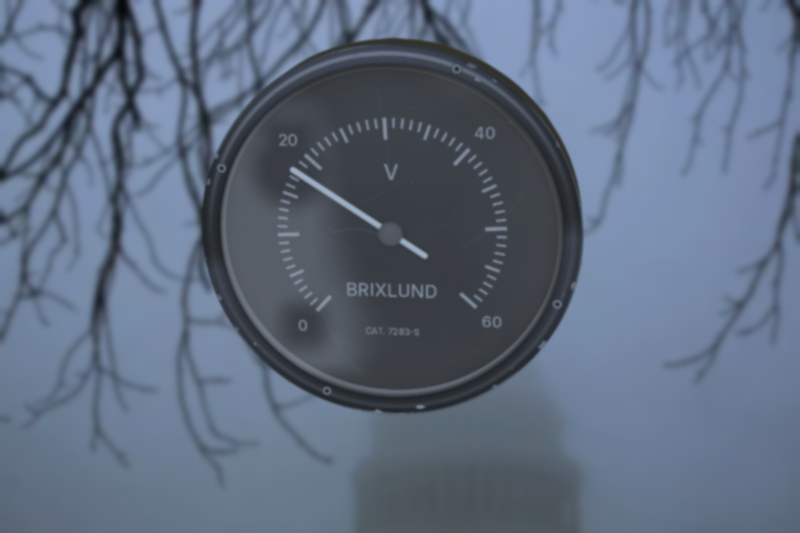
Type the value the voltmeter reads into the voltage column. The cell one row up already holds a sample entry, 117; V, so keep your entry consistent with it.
18; V
